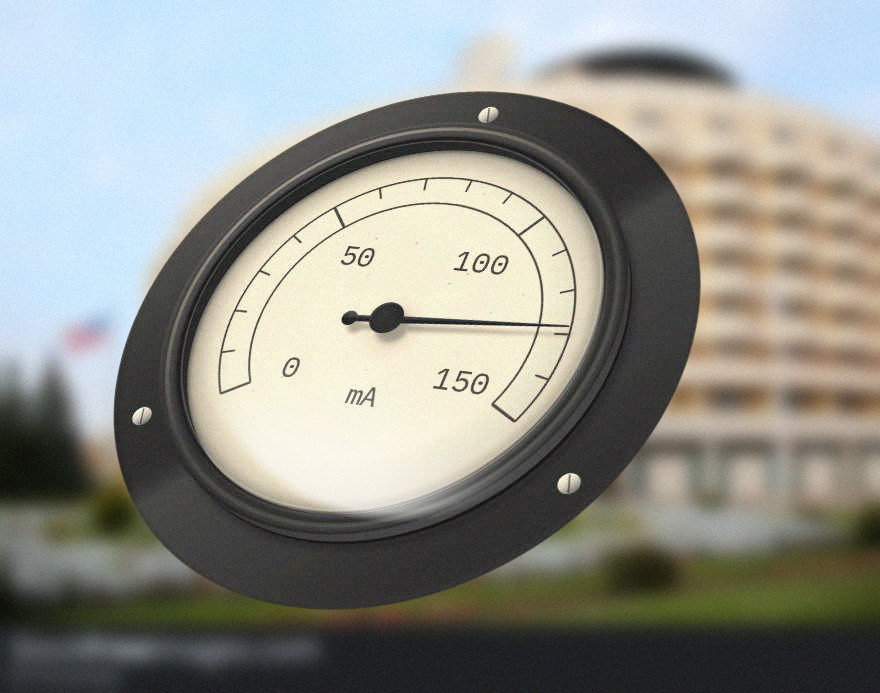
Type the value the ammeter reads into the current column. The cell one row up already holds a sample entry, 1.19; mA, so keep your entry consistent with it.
130; mA
